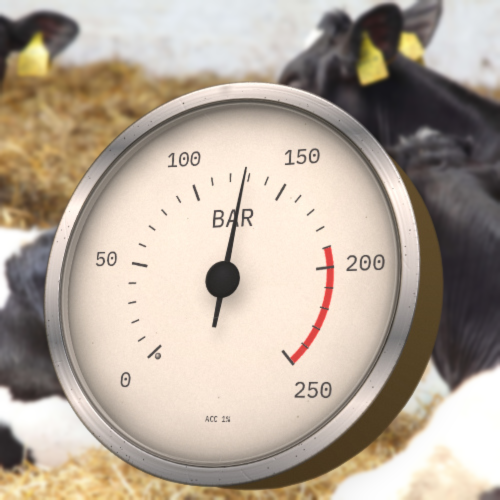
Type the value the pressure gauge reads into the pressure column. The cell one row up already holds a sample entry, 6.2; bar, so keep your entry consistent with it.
130; bar
